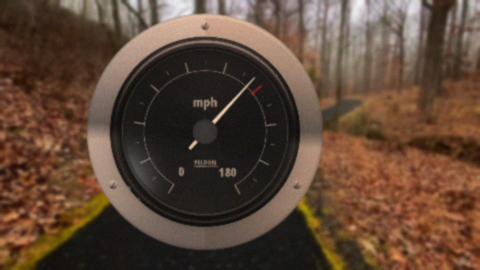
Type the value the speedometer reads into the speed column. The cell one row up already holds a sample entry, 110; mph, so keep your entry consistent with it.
115; mph
